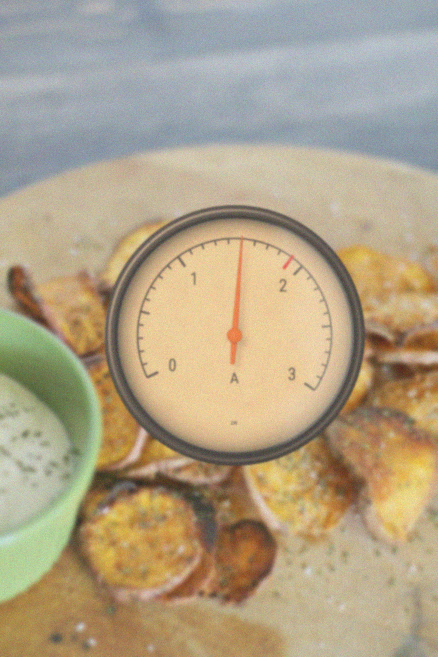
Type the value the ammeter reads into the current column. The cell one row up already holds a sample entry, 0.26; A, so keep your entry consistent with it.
1.5; A
